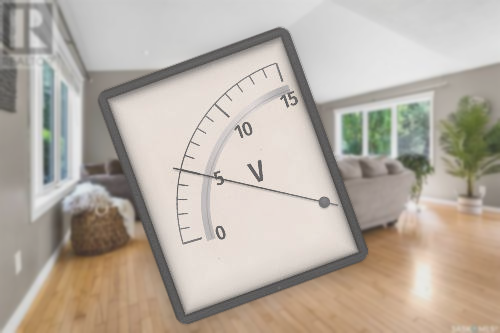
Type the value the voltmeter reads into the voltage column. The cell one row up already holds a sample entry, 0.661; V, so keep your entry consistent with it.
5; V
